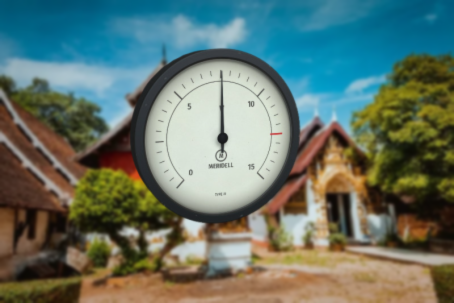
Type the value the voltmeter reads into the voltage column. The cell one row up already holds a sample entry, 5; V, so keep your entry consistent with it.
7.5; V
